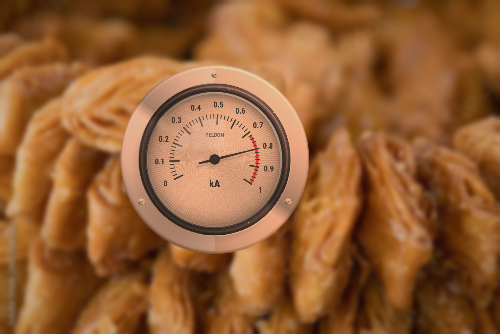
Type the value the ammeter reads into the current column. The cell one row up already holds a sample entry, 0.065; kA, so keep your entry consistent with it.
0.8; kA
